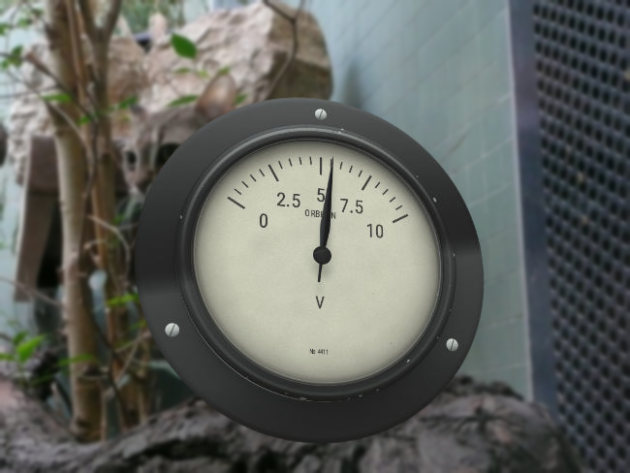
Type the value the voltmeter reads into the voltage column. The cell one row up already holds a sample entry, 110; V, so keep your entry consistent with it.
5.5; V
